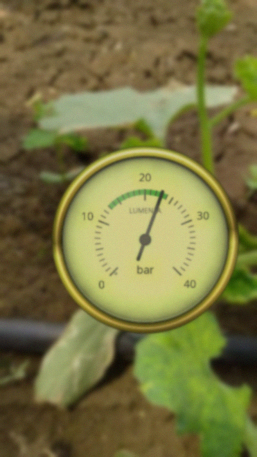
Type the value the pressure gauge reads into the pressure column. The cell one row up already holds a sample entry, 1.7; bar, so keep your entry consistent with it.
23; bar
